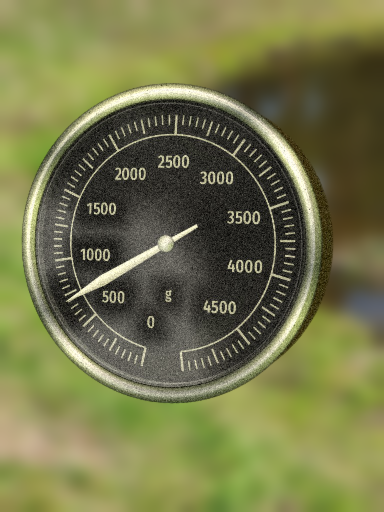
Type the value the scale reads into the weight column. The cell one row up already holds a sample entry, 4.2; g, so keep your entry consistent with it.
700; g
